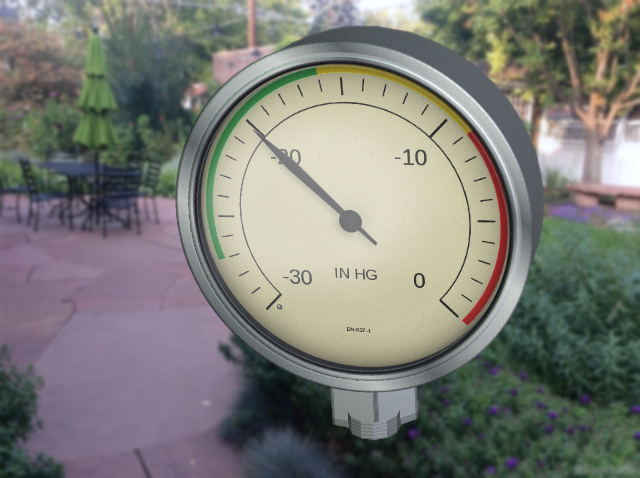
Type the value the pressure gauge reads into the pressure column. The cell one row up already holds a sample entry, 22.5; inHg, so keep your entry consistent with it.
-20; inHg
